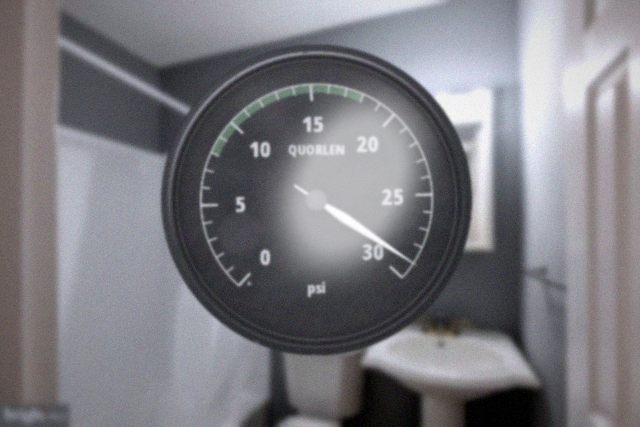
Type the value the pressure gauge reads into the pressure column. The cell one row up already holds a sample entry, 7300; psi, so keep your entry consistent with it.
29; psi
